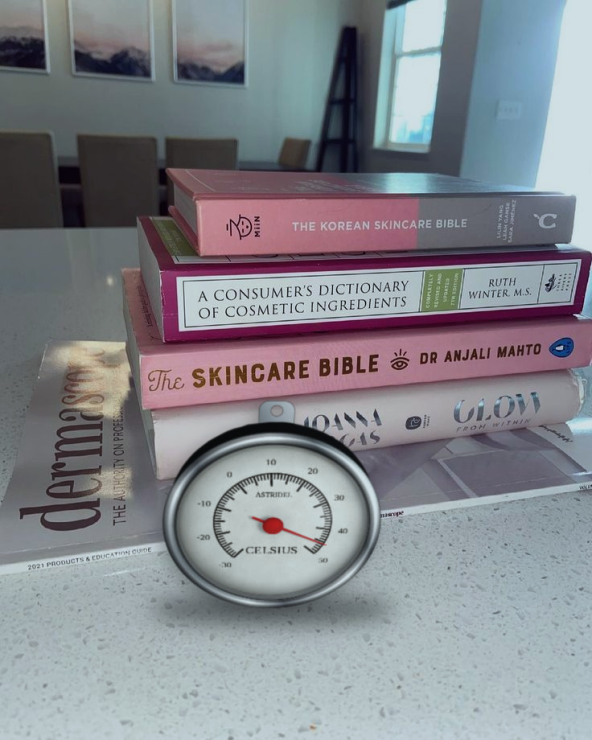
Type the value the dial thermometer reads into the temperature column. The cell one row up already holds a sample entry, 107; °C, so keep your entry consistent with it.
45; °C
